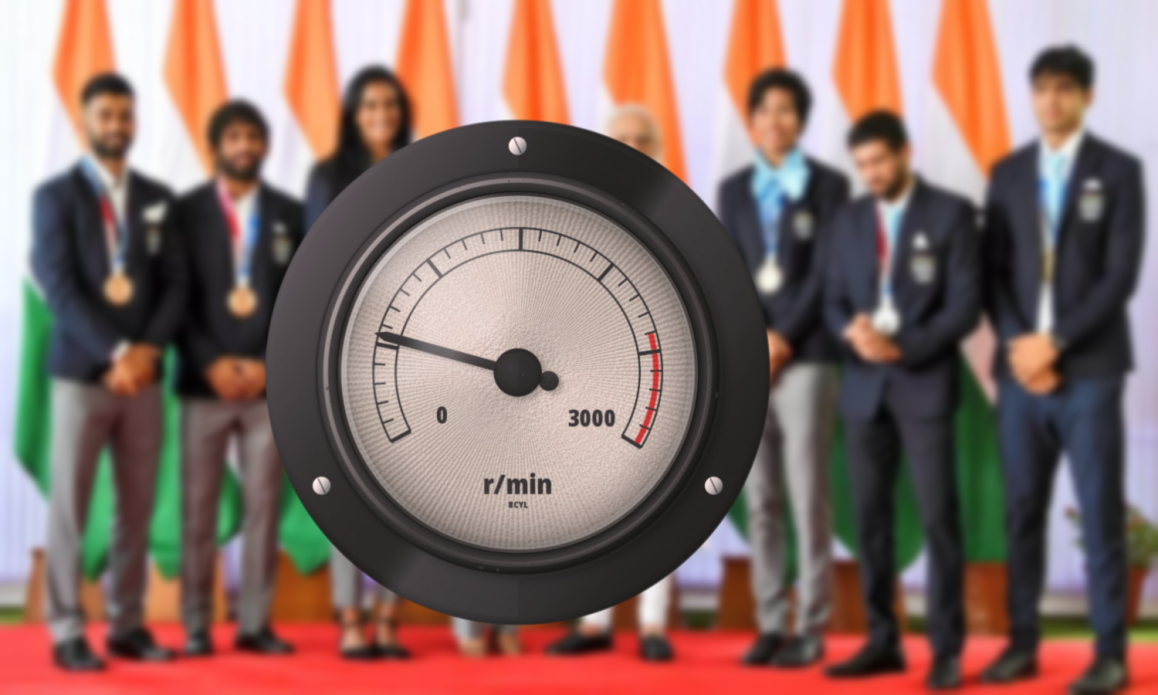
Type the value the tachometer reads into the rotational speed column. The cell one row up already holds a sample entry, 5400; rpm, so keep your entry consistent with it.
550; rpm
